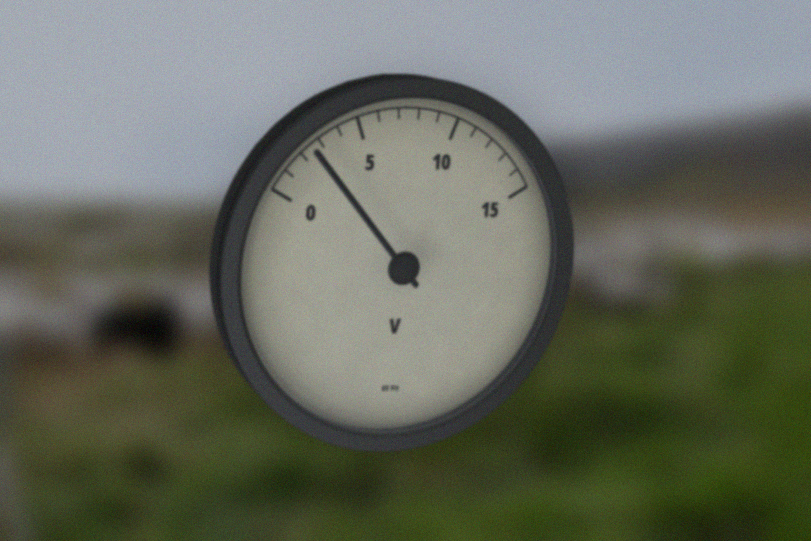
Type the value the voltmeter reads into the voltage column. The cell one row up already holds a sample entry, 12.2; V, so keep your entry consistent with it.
2.5; V
